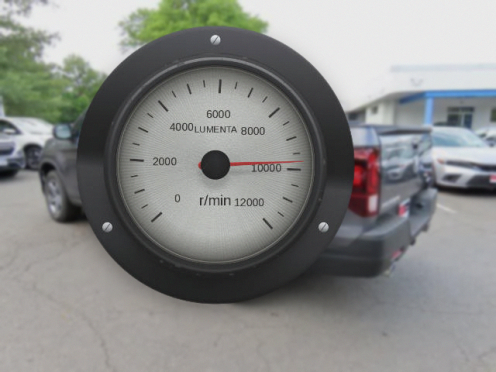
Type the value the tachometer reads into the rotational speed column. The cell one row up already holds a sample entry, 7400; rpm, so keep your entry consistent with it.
9750; rpm
